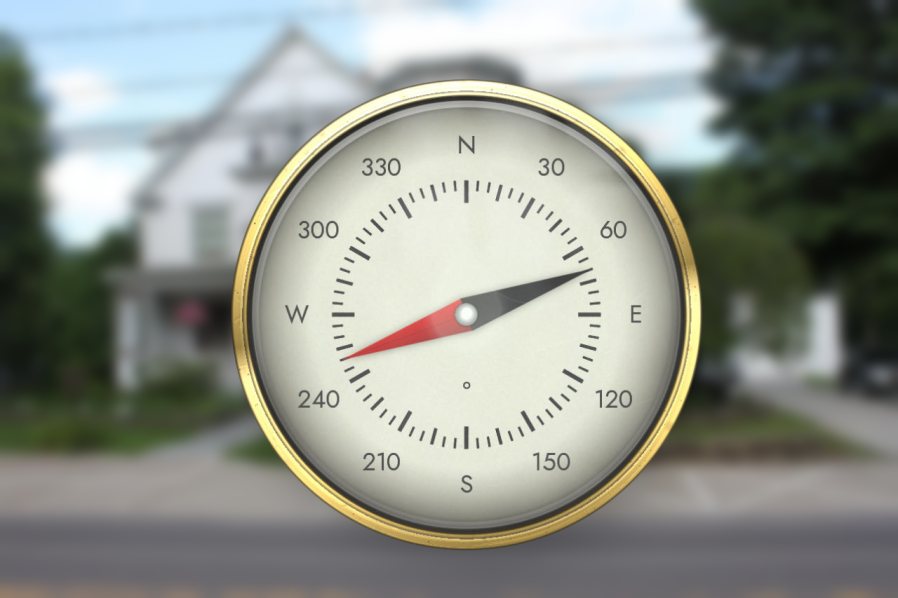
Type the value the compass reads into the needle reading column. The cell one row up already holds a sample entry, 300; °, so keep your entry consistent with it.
250; °
